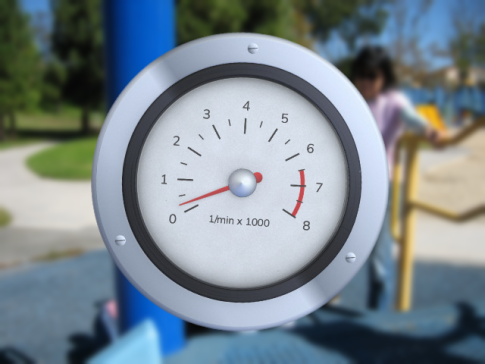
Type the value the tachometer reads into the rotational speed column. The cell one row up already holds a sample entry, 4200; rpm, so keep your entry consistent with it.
250; rpm
